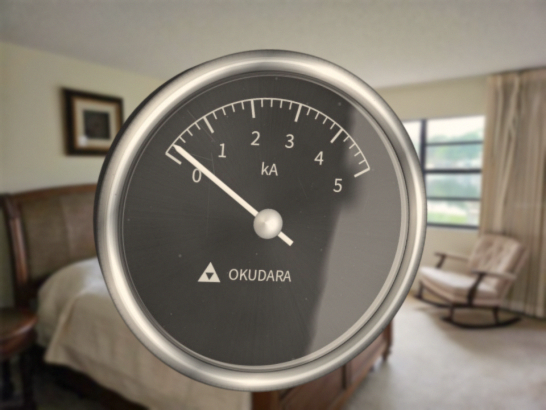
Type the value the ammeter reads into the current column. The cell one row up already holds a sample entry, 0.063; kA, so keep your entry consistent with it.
0.2; kA
